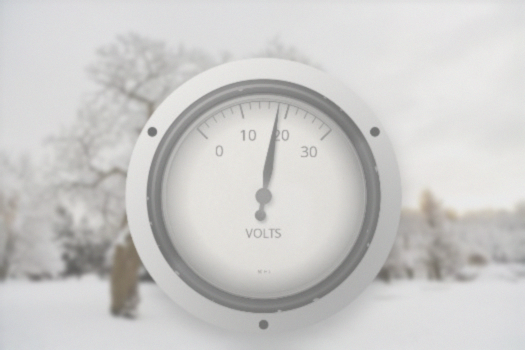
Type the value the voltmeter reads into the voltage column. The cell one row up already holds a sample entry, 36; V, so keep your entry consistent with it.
18; V
